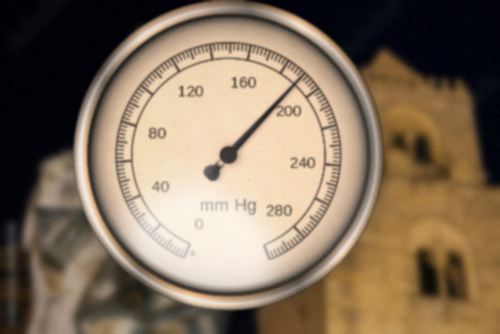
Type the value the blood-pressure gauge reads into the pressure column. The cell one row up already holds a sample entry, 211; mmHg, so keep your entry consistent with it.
190; mmHg
